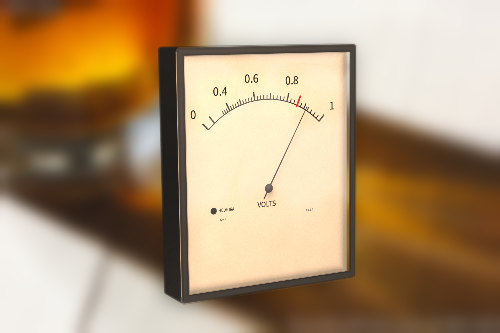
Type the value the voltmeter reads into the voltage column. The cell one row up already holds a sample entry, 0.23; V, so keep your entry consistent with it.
0.9; V
